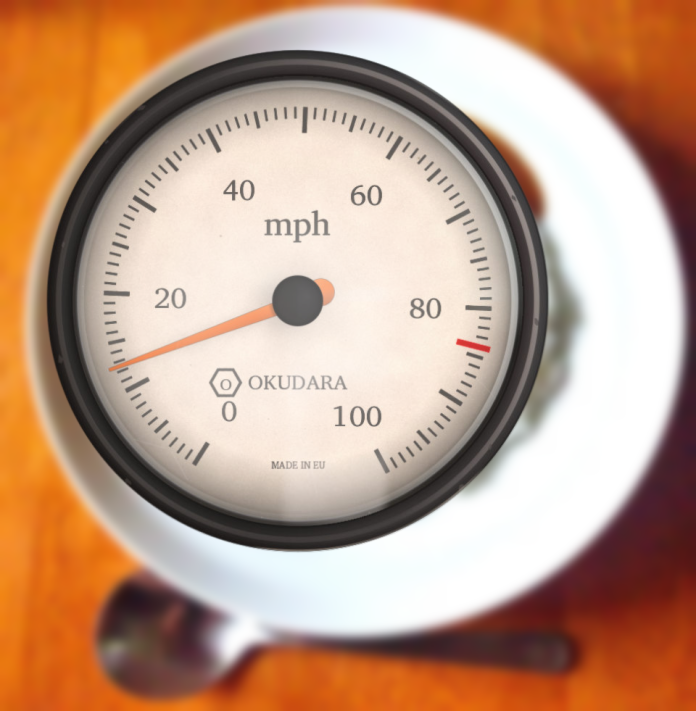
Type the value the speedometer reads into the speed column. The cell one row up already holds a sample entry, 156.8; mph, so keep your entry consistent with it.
12.5; mph
